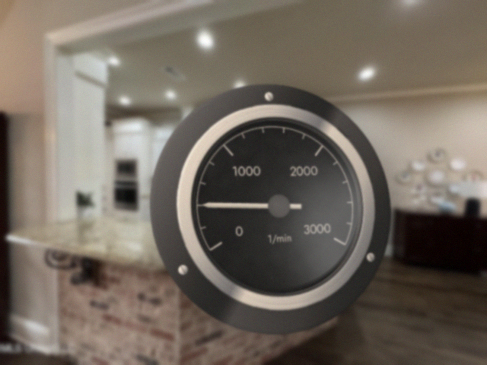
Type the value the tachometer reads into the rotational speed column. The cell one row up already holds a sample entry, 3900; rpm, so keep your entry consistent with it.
400; rpm
